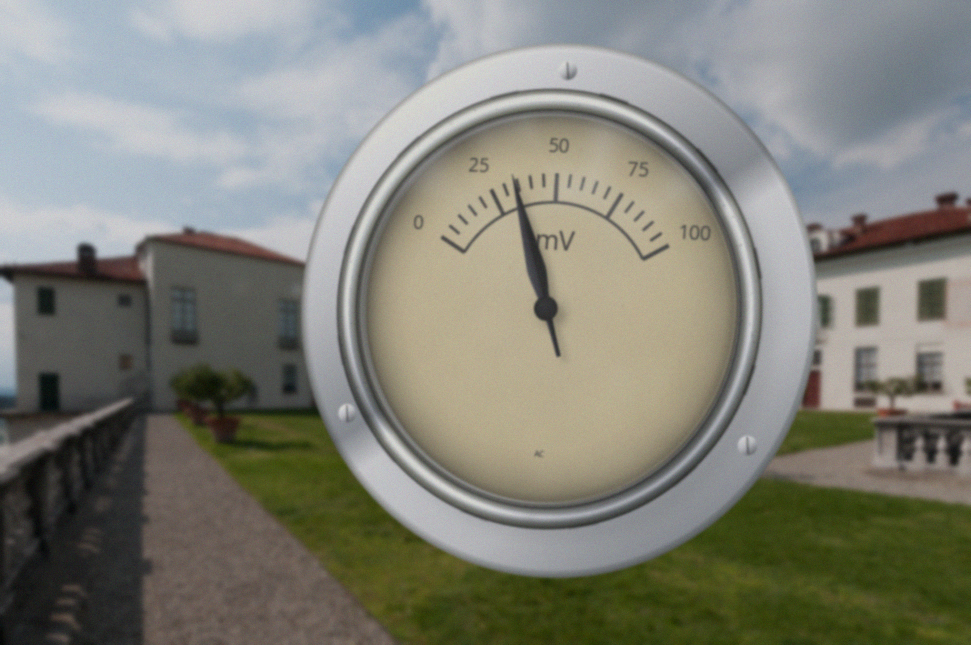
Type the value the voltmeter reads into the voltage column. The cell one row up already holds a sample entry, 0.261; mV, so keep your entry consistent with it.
35; mV
